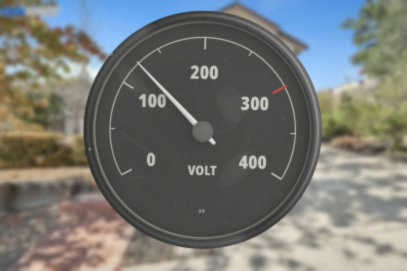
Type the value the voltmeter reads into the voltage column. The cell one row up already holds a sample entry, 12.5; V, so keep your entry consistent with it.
125; V
